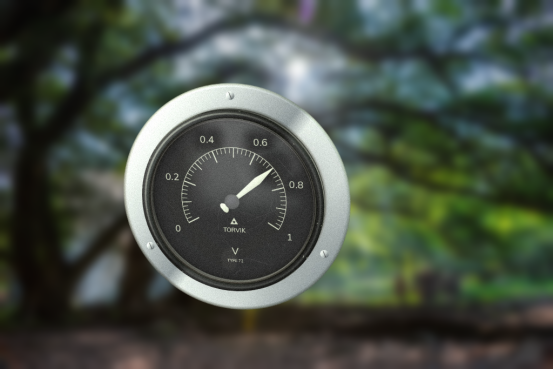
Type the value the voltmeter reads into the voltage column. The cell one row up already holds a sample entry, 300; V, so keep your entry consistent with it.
0.7; V
